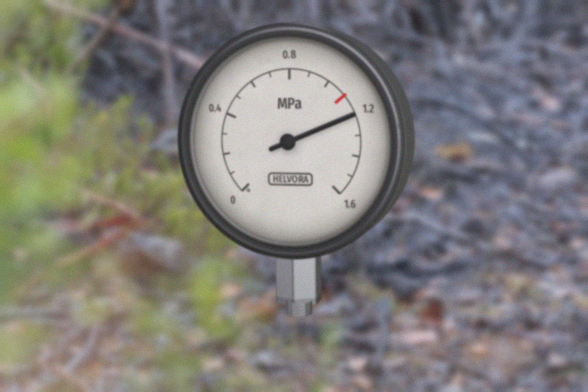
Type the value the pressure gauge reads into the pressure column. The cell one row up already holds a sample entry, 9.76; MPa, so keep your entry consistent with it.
1.2; MPa
